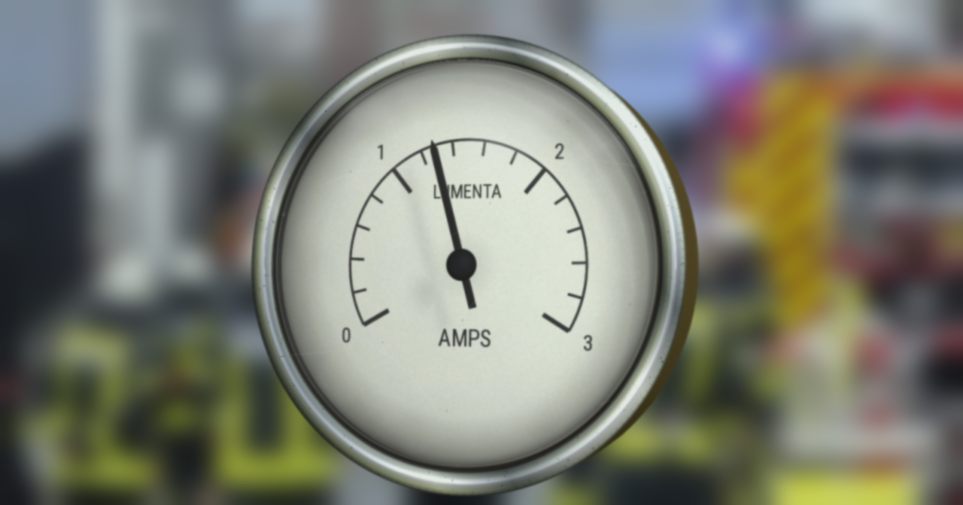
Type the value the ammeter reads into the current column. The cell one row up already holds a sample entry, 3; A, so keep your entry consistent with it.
1.3; A
